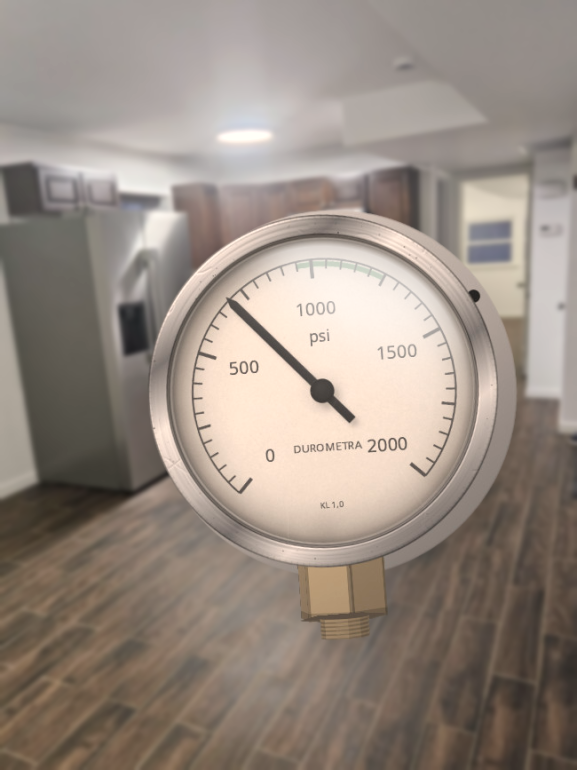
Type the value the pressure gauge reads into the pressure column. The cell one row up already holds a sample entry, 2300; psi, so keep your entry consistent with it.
700; psi
